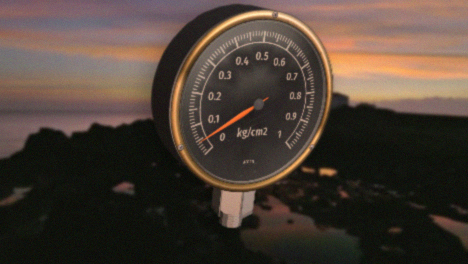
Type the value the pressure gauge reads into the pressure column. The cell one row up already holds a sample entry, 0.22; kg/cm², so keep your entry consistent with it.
0.05; kg/cm²
